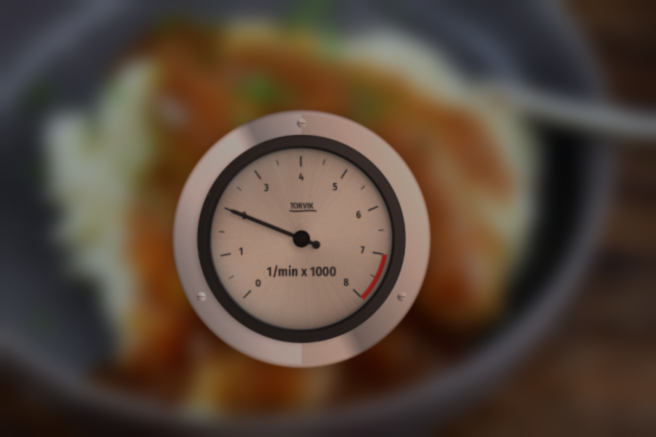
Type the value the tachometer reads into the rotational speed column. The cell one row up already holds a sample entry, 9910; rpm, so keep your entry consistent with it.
2000; rpm
